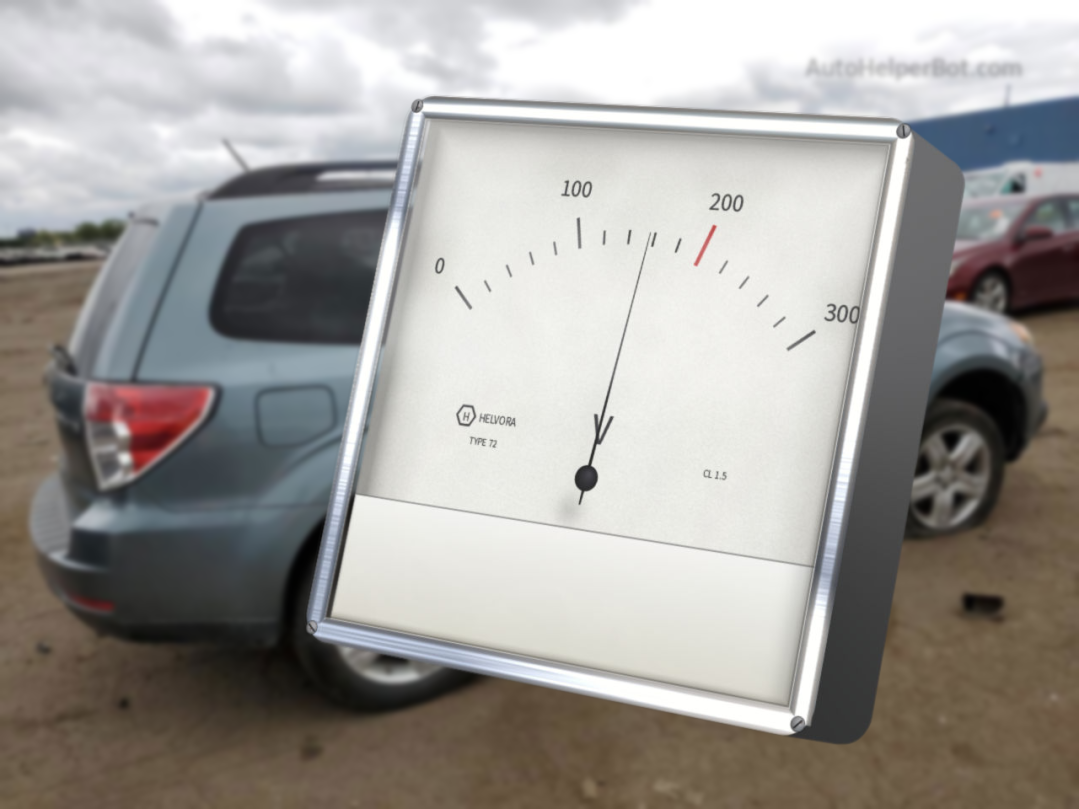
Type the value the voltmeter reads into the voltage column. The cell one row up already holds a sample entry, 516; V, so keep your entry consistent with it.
160; V
